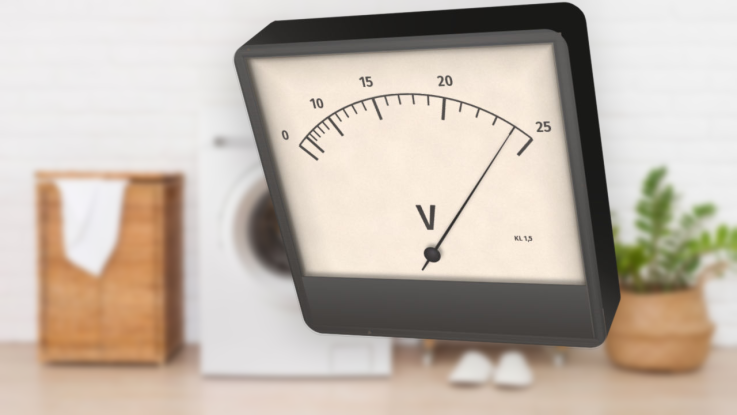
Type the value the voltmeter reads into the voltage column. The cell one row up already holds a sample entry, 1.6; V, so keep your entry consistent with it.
24; V
